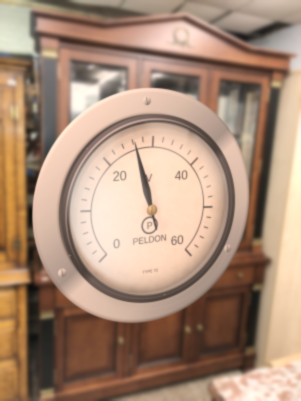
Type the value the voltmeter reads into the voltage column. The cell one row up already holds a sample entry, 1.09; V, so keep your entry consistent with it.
26; V
